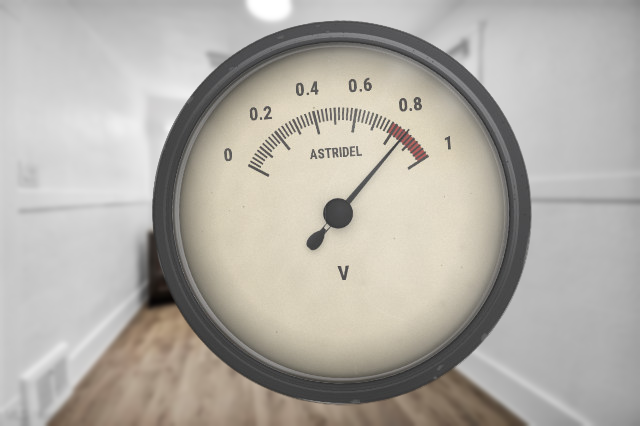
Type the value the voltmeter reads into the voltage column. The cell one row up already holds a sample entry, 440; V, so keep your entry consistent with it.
0.86; V
